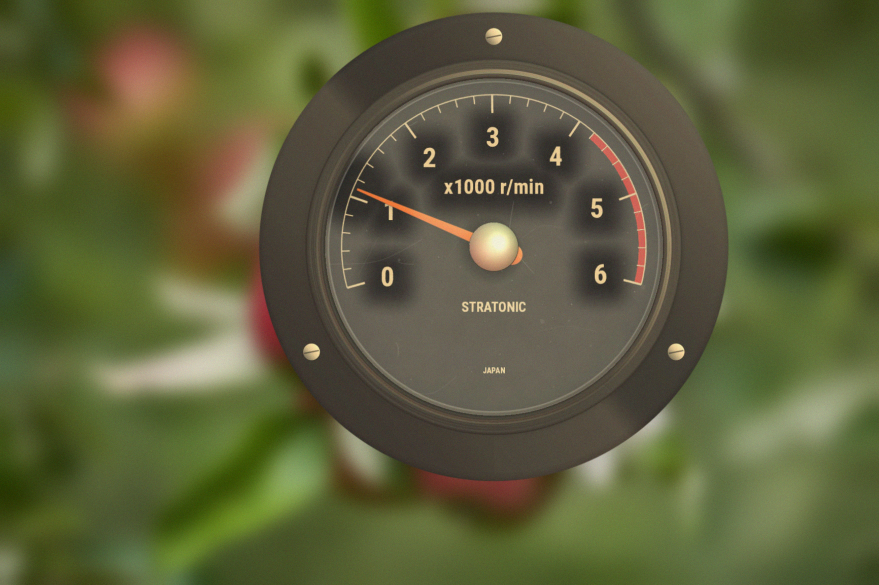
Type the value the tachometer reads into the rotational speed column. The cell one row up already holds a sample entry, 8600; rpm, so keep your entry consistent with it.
1100; rpm
